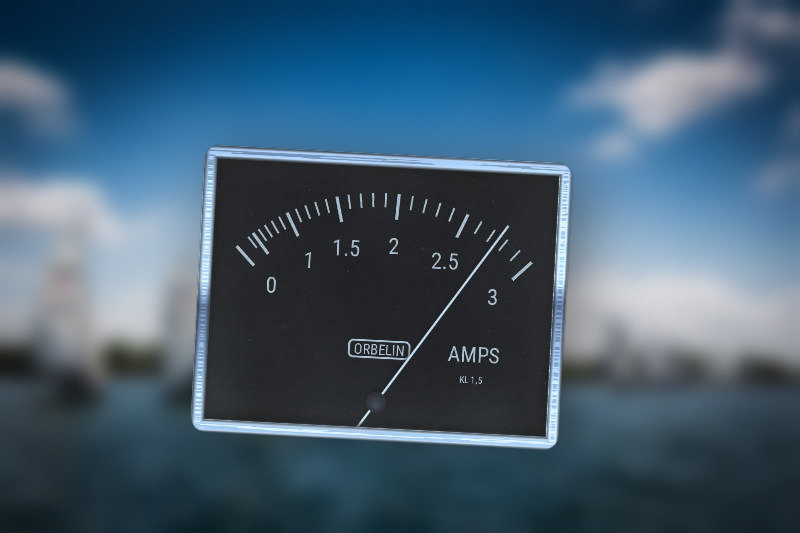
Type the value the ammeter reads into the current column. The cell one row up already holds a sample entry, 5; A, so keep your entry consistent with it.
2.75; A
